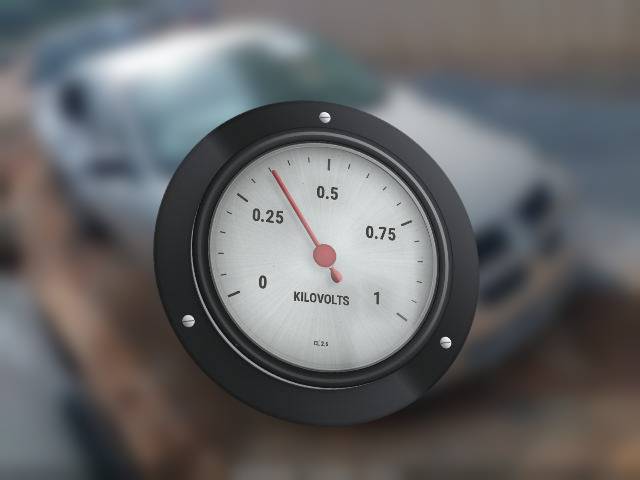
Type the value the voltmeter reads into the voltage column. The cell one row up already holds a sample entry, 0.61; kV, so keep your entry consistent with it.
0.35; kV
